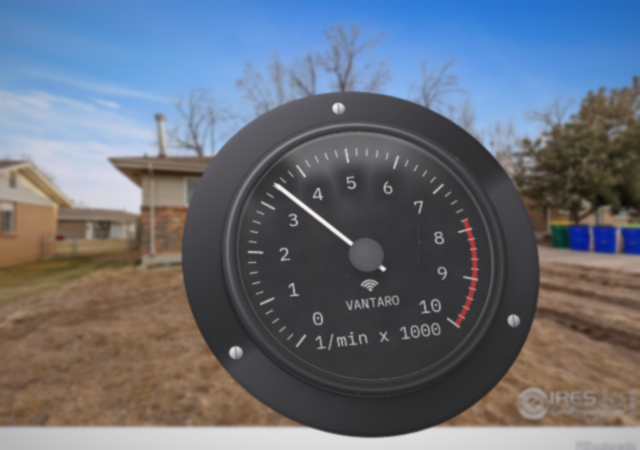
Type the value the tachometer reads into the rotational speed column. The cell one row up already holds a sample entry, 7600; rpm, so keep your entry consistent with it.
3400; rpm
